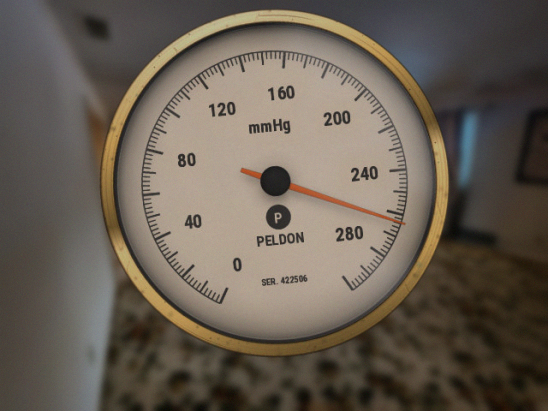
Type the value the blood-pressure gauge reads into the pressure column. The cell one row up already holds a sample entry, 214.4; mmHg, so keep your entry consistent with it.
264; mmHg
